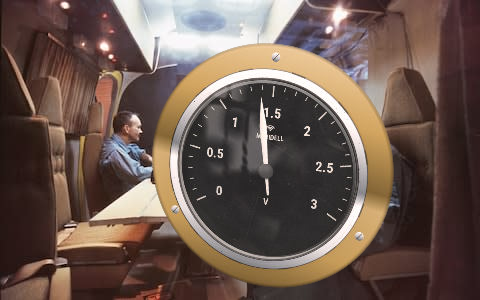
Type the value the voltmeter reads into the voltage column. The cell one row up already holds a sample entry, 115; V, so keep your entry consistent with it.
1.4; V
